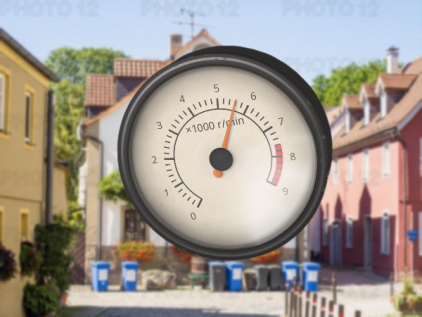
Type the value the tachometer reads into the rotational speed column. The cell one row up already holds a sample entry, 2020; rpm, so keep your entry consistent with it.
5600; rpm
